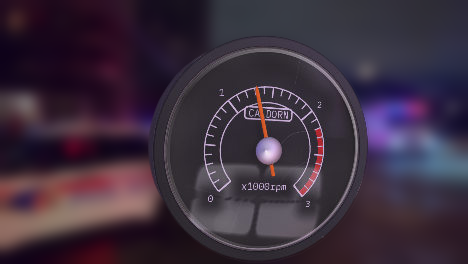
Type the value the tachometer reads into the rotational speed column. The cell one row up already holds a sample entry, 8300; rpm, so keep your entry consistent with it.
1300; rpm
